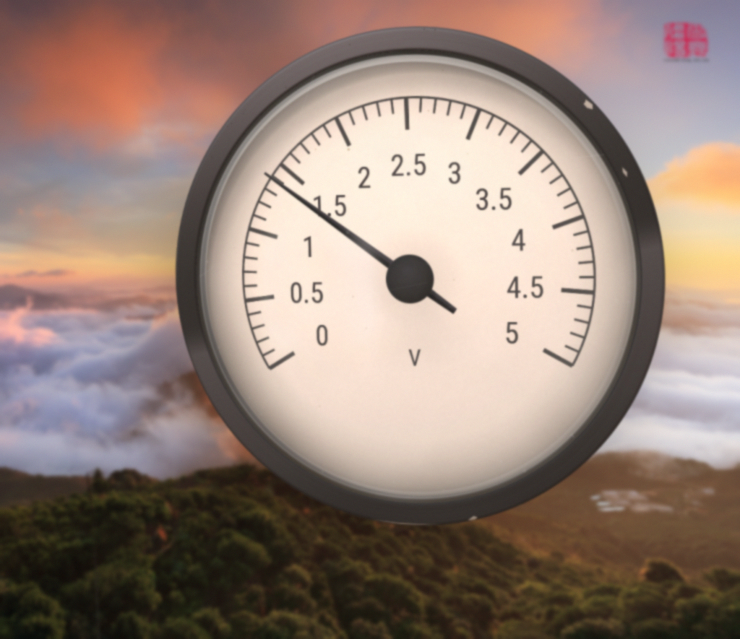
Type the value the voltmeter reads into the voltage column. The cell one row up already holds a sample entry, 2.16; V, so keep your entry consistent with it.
1.4; V
